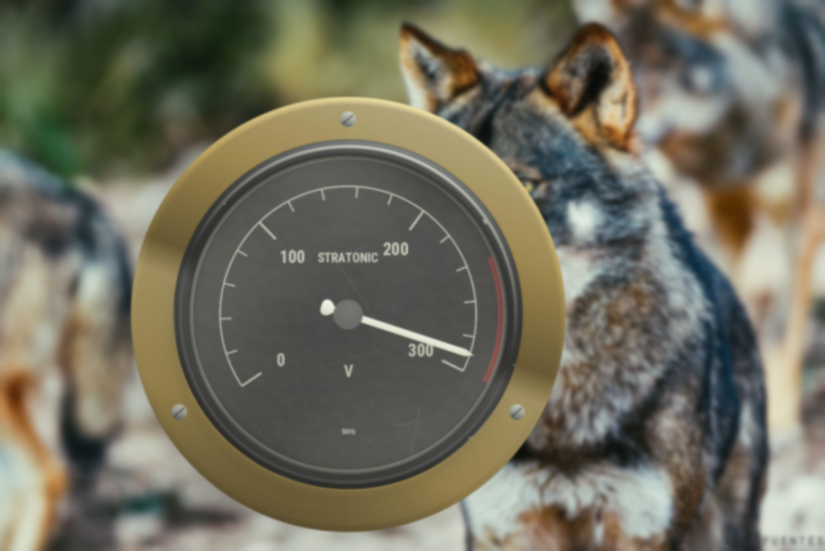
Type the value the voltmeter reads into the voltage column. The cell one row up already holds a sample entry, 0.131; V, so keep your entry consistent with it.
290; V
